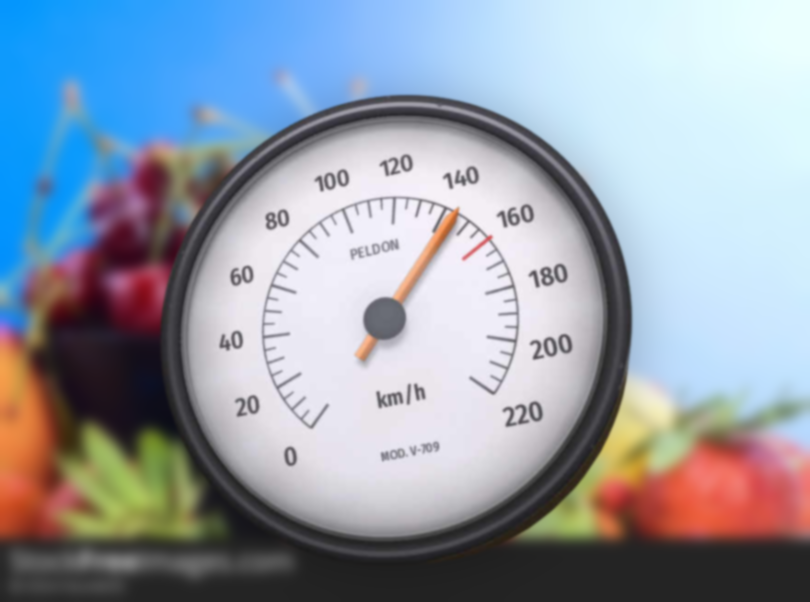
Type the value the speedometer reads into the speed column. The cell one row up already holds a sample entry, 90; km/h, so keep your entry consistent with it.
145; km/h
